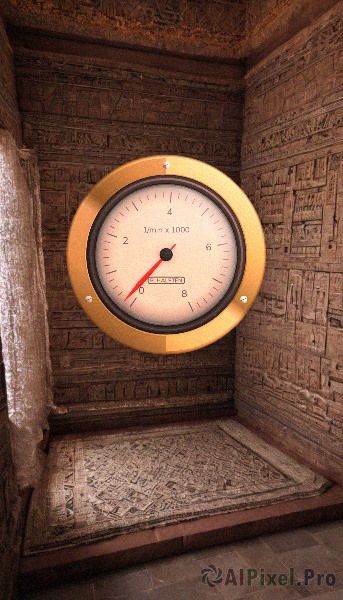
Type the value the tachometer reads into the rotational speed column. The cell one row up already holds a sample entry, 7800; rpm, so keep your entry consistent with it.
200; rpm
